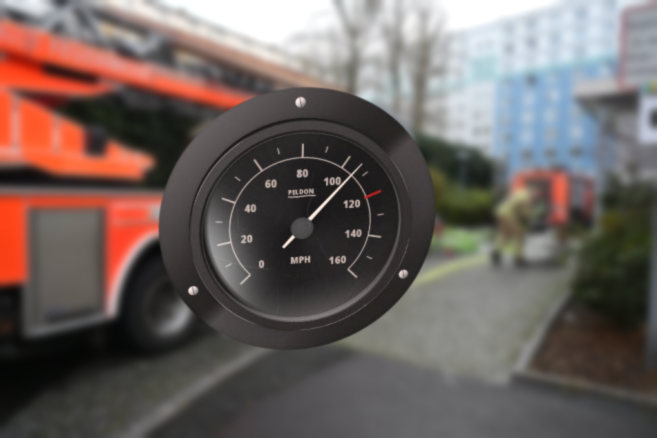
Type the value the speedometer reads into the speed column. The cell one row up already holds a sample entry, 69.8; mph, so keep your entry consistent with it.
105; mph
